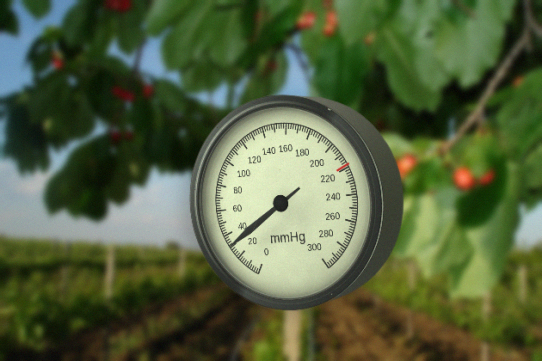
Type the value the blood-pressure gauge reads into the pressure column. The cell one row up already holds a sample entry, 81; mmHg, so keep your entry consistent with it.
30; mmHg
